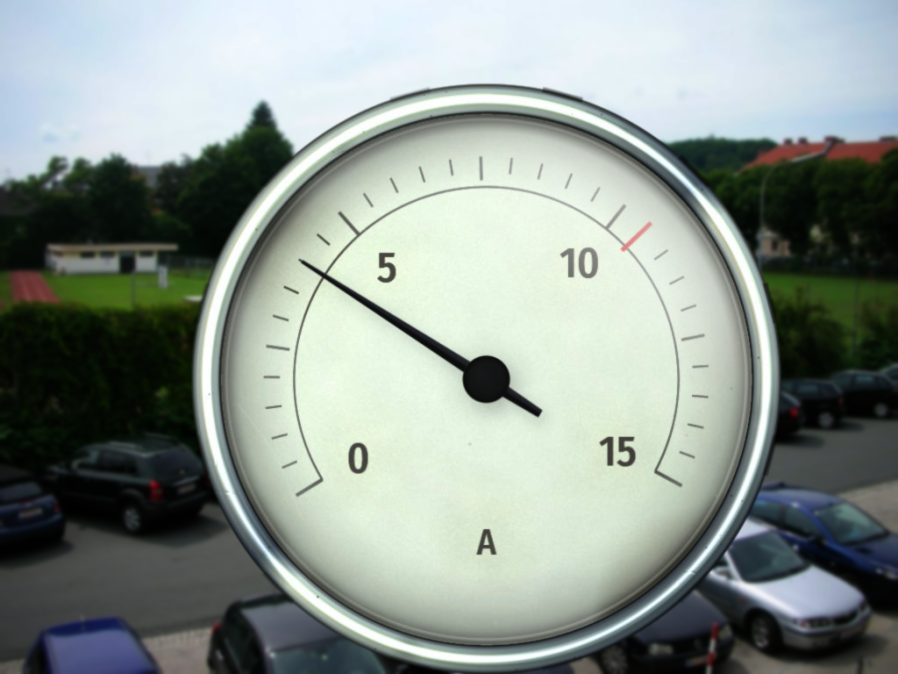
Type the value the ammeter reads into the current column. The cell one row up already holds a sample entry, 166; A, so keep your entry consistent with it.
4; A
